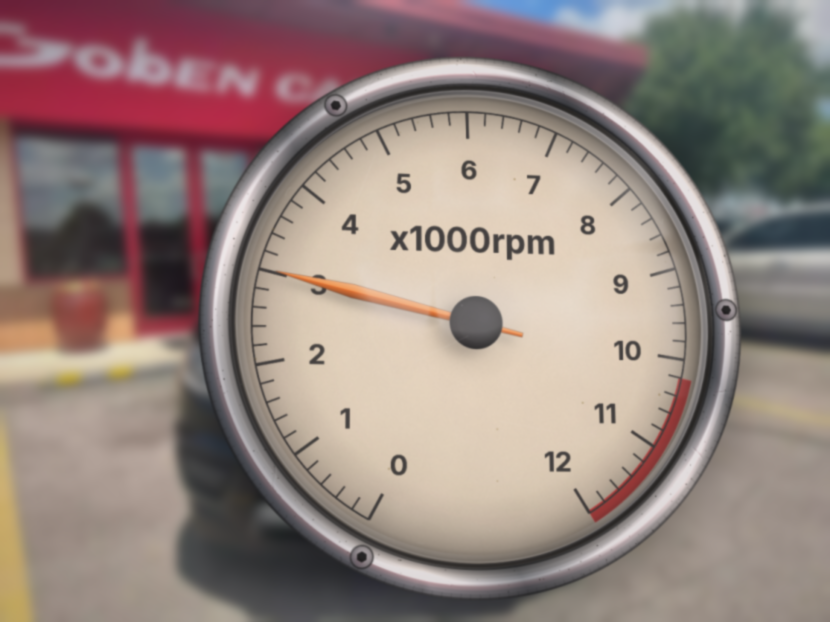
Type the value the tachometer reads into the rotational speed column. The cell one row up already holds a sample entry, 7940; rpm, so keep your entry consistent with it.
3000; rpm
